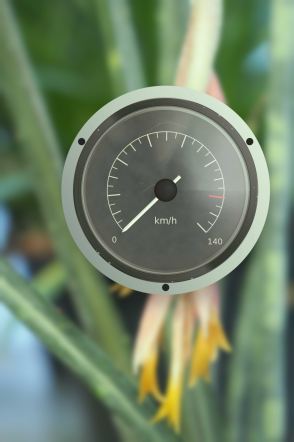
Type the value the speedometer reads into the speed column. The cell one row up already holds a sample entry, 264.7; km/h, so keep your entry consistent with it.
0; km/h
